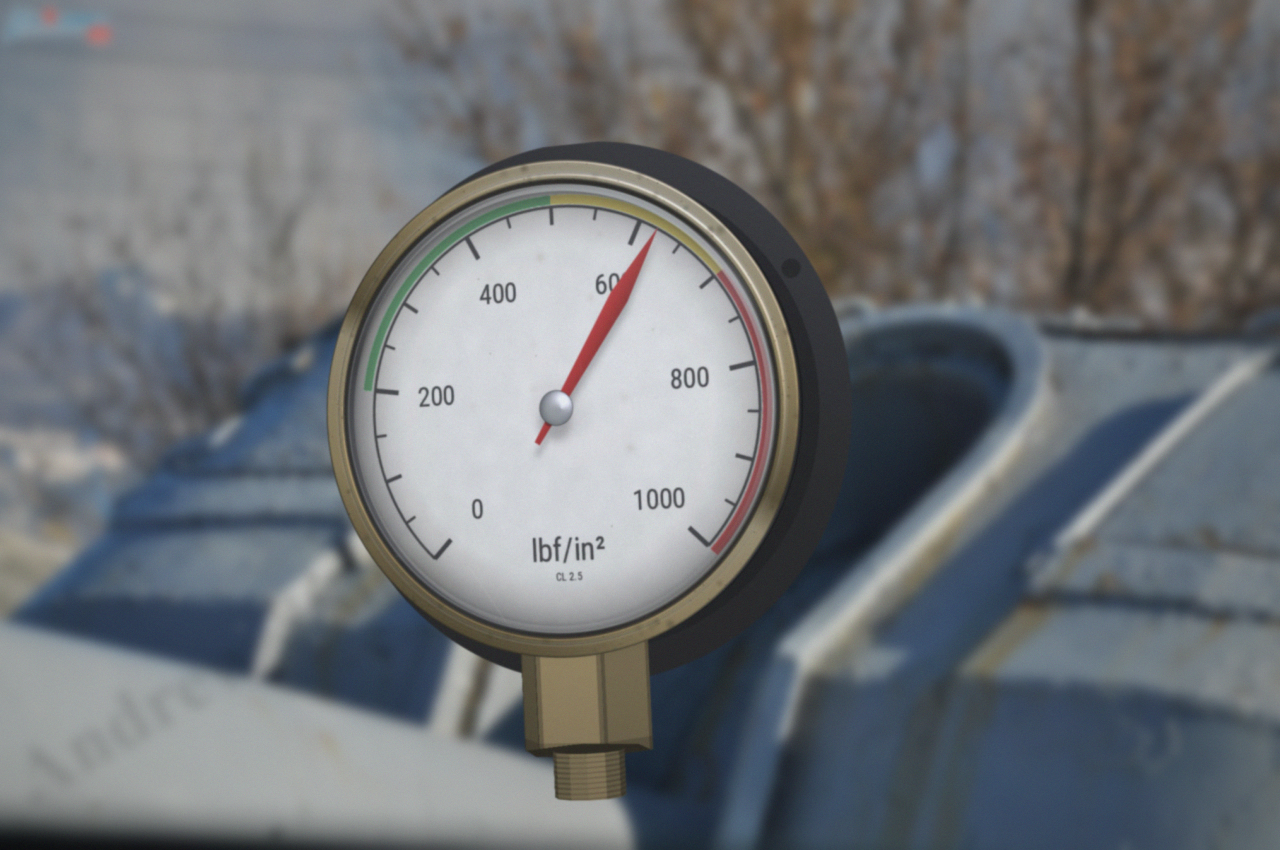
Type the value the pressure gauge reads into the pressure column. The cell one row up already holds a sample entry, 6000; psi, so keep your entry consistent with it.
625; psi
